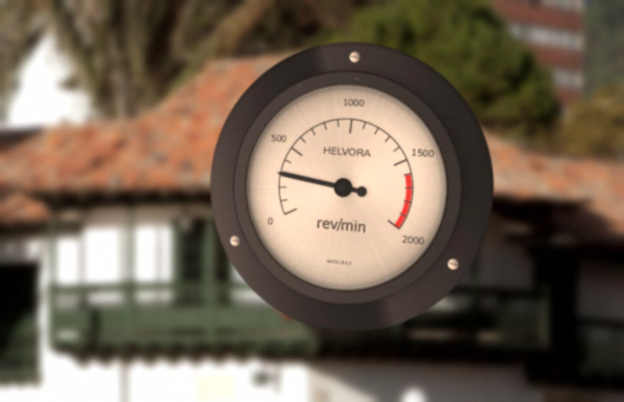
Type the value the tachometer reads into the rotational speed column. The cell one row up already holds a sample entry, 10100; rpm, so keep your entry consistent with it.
300; rpm
